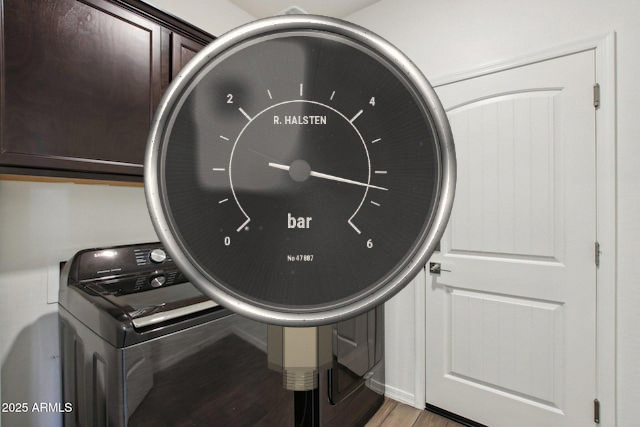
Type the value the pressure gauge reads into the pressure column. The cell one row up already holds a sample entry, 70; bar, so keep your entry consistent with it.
5.25; bar
